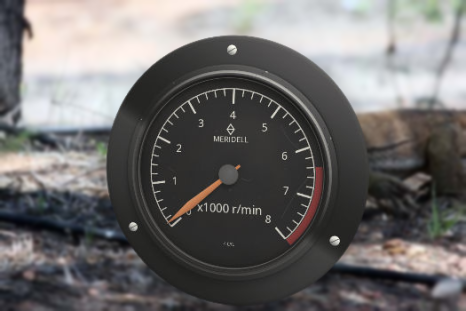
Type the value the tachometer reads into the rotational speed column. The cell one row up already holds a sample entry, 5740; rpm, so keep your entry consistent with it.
100; rpm
